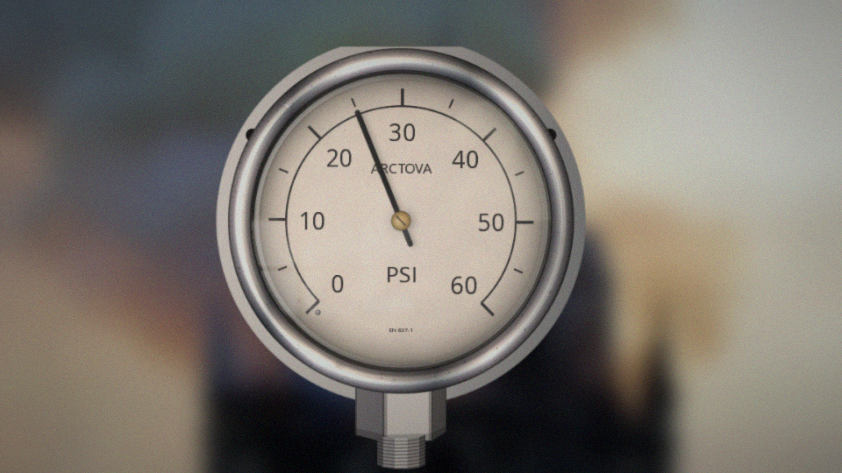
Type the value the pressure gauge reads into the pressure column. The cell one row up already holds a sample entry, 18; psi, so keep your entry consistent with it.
25; psi
